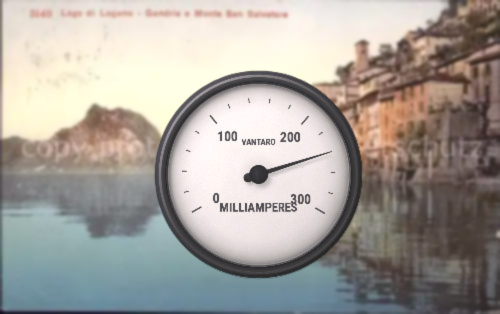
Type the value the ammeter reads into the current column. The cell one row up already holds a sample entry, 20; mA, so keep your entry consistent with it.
240; mA
